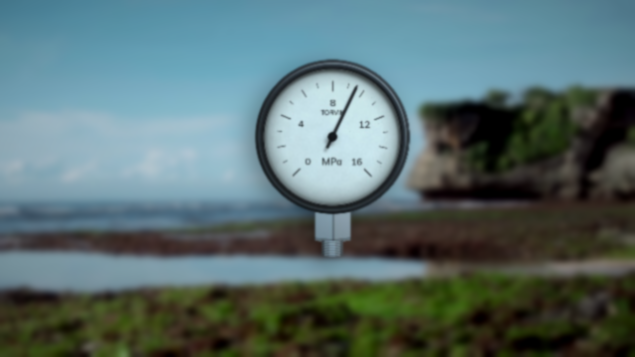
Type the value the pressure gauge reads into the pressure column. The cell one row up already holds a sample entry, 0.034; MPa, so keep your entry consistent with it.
9.5; MPa
